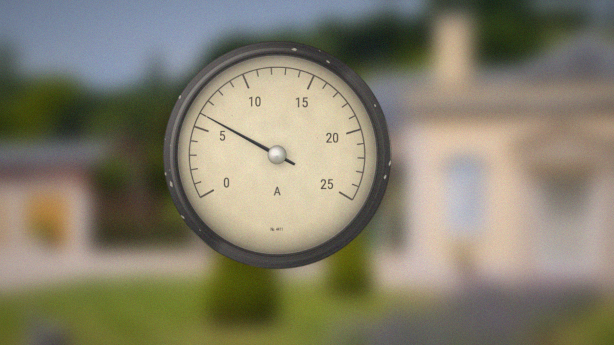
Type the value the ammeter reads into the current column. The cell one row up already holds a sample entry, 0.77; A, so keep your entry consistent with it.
6; A
